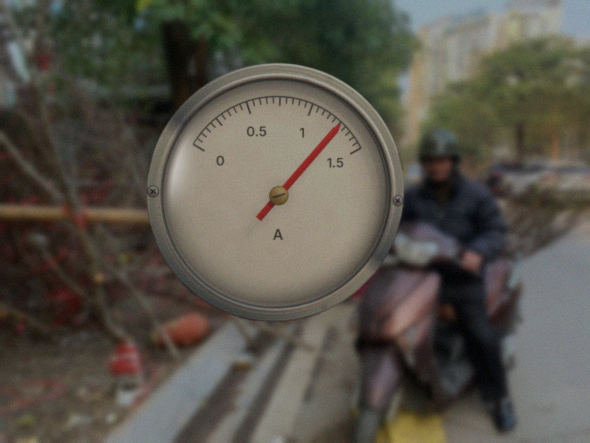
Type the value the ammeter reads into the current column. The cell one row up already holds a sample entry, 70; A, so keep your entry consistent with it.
1.25; A
